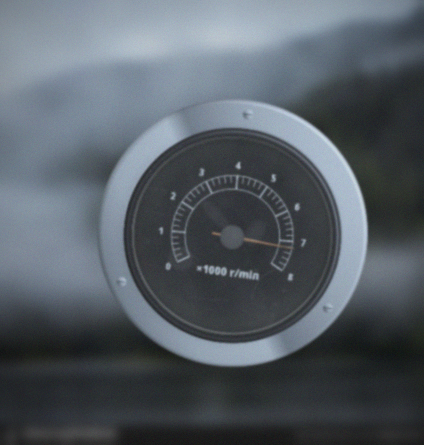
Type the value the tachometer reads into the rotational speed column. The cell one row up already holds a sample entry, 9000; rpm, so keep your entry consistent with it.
7200; rpm
